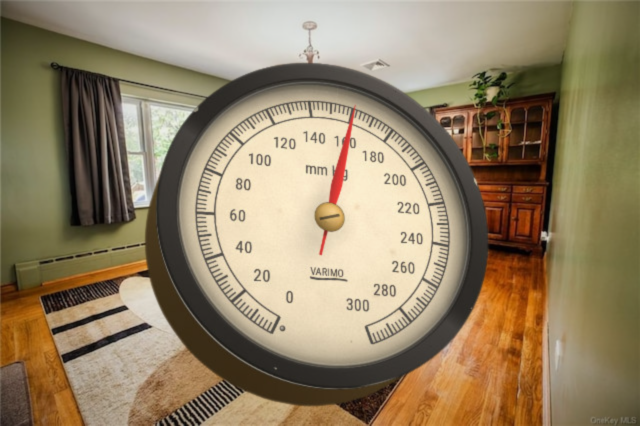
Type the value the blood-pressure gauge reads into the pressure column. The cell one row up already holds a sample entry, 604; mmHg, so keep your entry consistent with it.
160; mmHg
